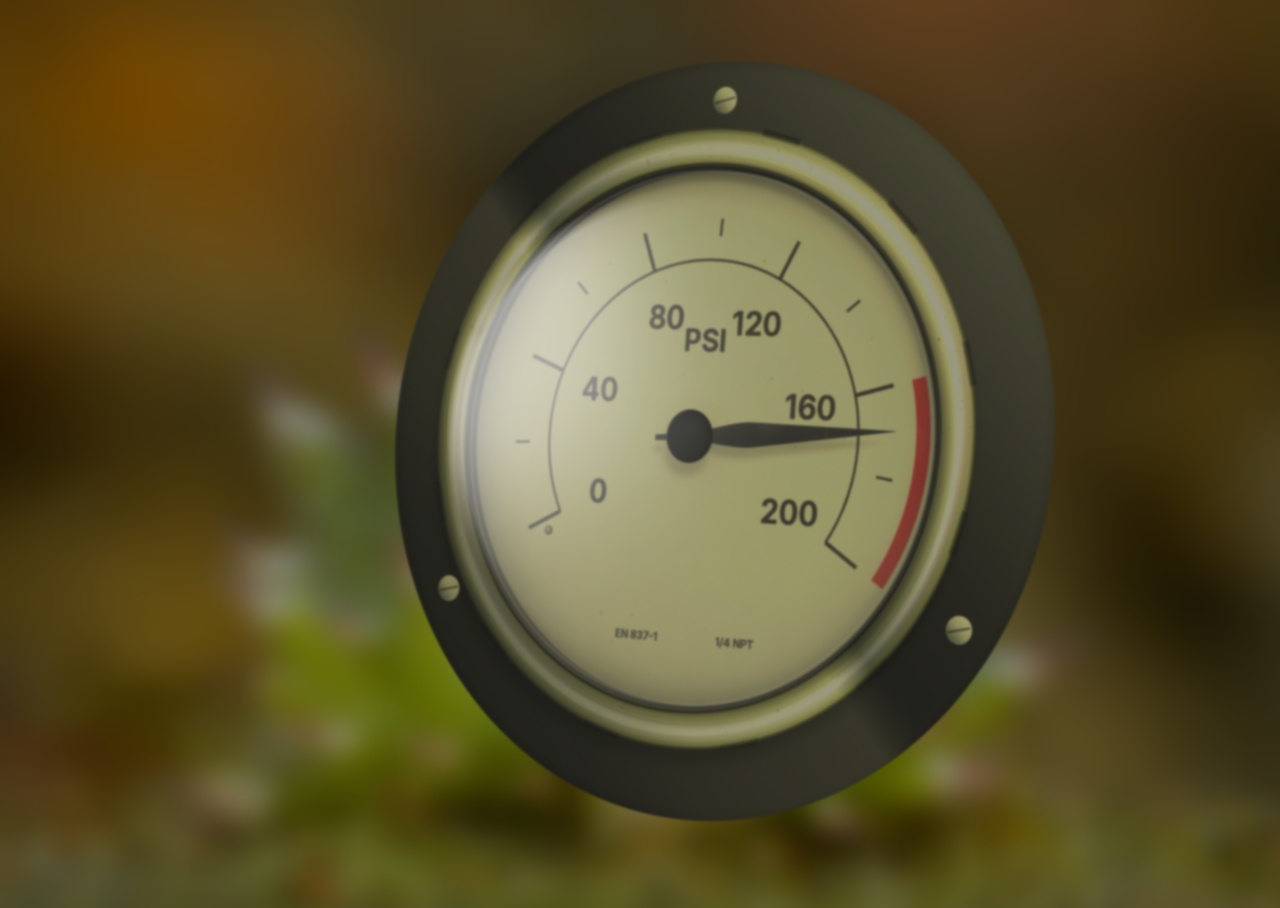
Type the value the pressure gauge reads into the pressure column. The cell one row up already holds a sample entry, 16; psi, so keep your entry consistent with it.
170; psi
